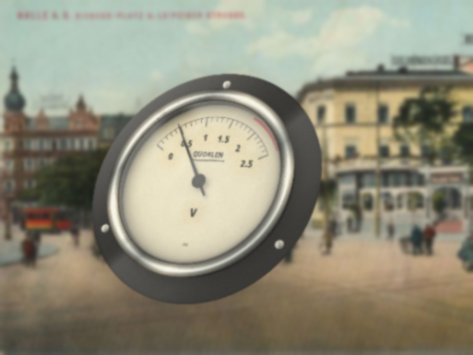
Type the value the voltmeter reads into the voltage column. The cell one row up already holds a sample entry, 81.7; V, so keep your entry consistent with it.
0.5; V
